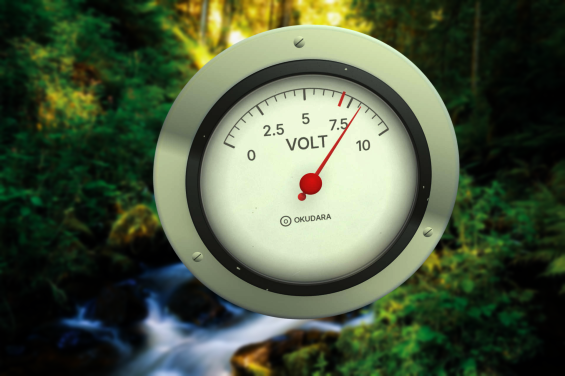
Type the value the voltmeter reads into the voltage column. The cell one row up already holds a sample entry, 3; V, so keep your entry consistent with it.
8; V
